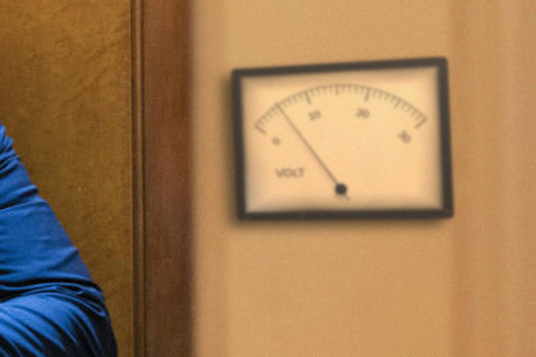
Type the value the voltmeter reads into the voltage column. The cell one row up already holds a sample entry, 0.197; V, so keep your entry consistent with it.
5; V
